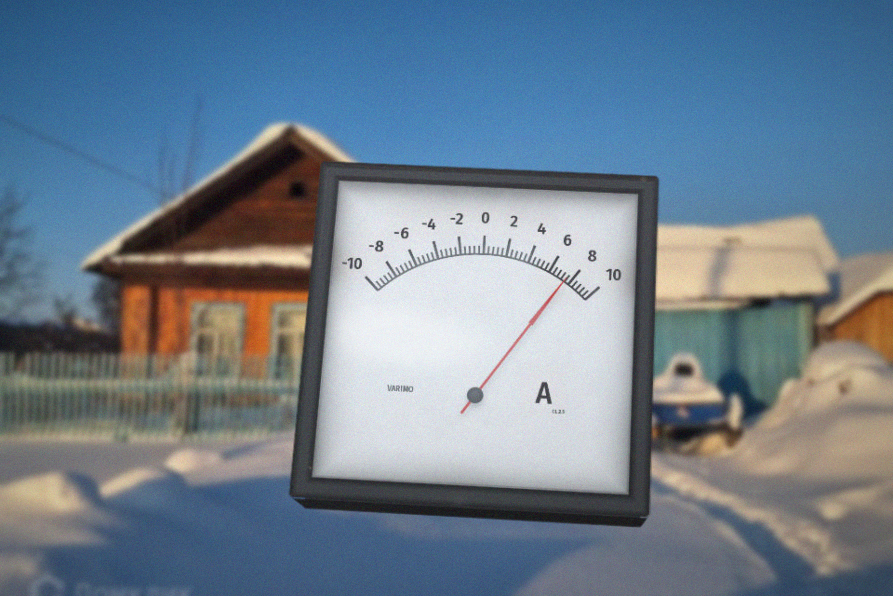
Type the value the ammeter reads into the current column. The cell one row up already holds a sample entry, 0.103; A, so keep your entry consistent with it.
7.6; A
